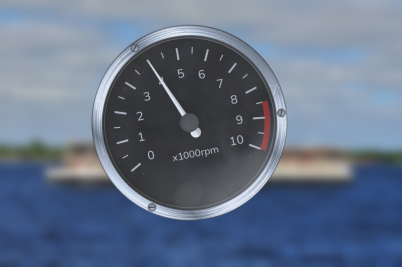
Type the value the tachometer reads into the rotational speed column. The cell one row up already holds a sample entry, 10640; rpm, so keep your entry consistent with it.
4000; rpm
